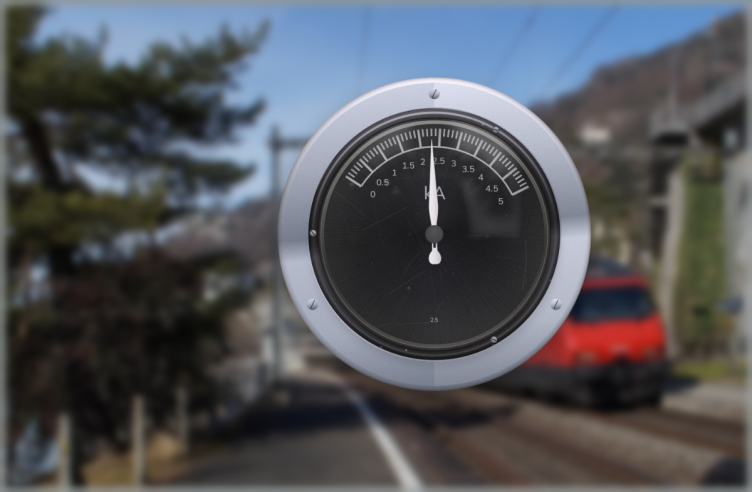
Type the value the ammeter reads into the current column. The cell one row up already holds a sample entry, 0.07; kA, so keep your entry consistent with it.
2.3; kA
